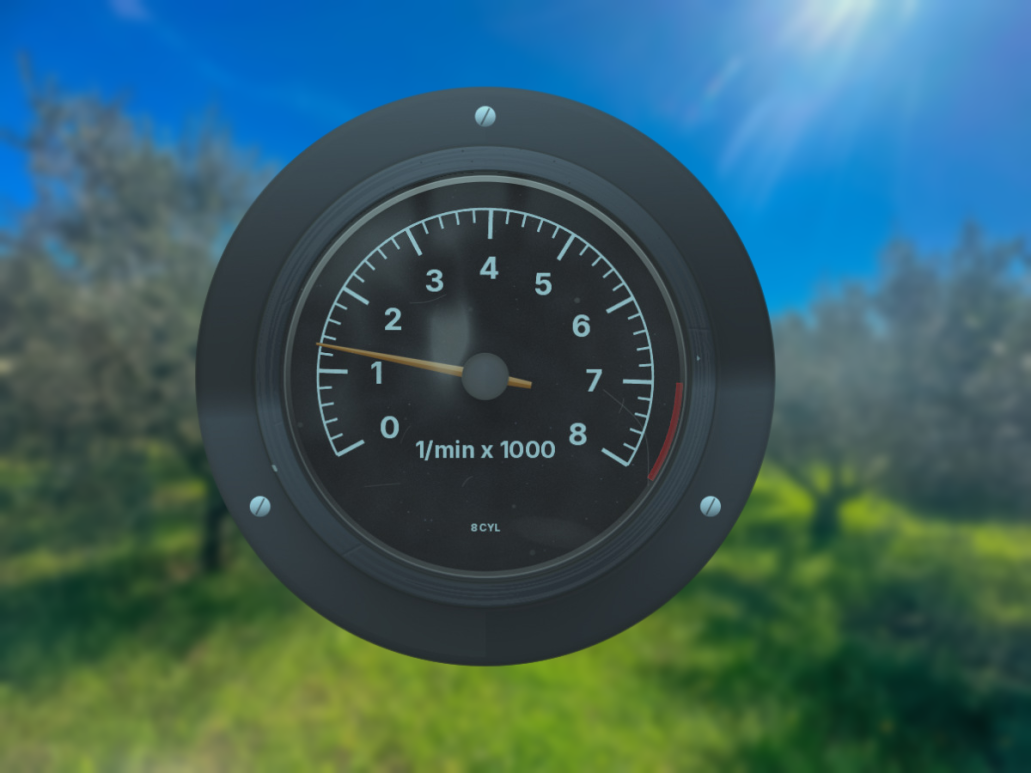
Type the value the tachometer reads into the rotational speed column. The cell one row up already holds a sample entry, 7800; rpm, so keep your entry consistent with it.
1300; rpm
